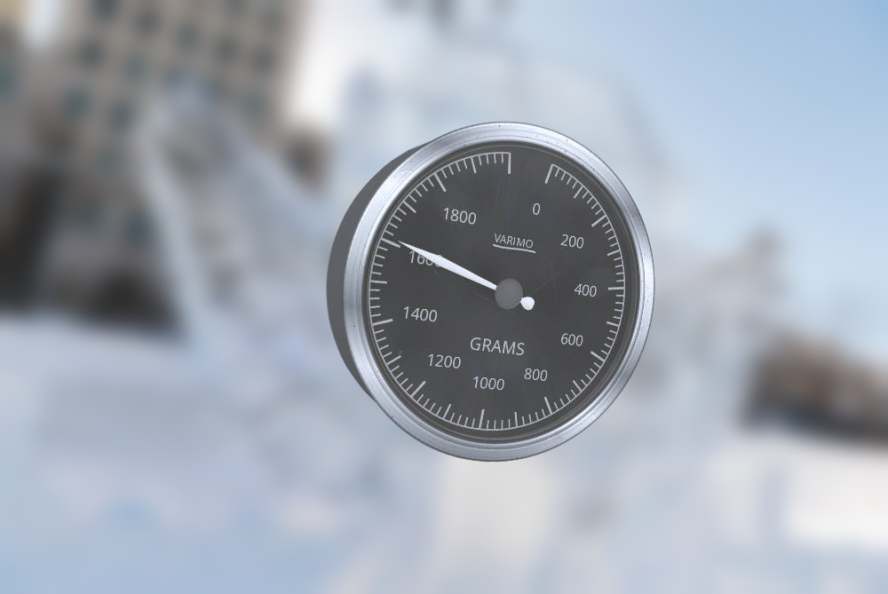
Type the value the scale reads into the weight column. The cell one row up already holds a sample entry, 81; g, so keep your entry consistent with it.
1610; g
